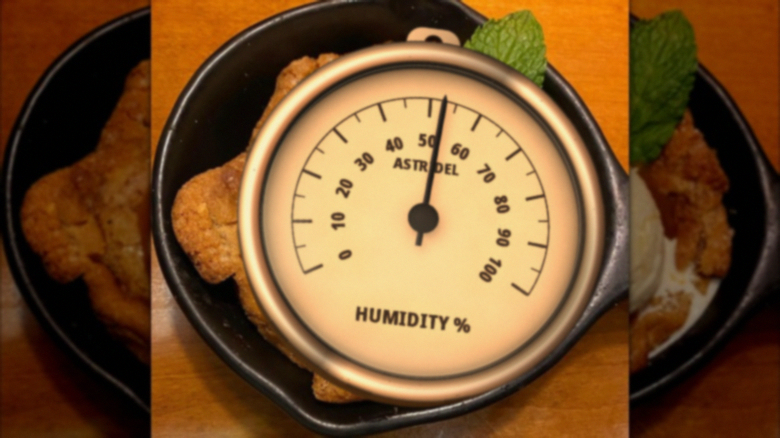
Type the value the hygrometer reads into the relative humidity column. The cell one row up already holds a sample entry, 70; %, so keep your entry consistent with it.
52.5; %
